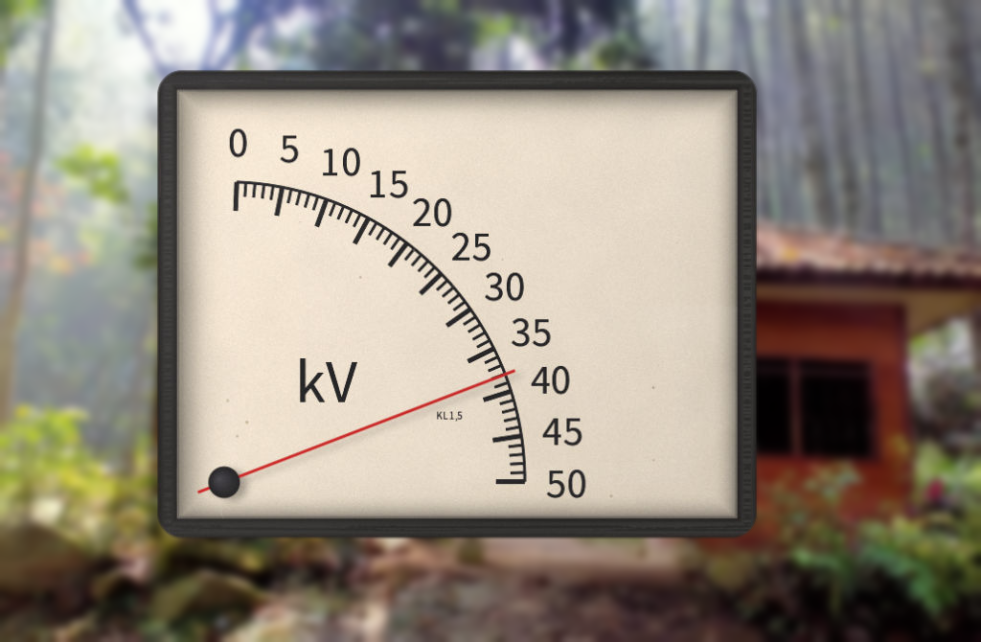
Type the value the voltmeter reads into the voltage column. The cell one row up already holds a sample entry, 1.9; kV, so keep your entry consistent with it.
38; kV
